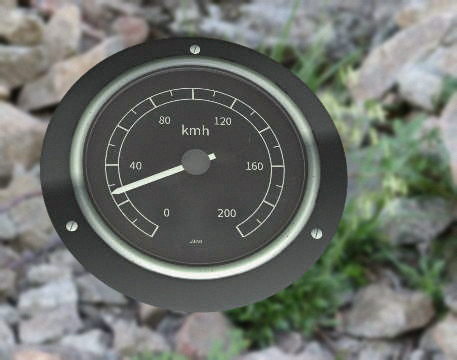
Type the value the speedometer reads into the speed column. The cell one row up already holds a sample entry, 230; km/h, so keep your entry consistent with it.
25; km/h
